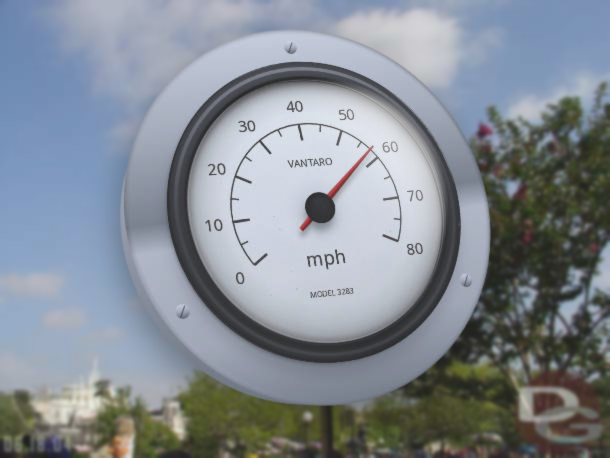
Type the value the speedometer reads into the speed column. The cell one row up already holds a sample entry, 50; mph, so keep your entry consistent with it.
57.5; mph
